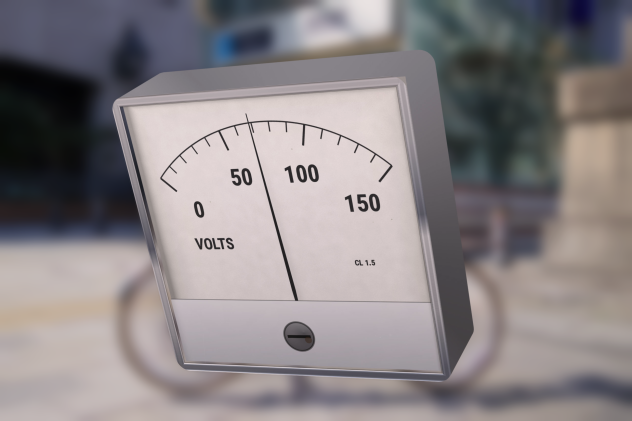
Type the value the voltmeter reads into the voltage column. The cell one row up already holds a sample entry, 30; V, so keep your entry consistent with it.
70; V
